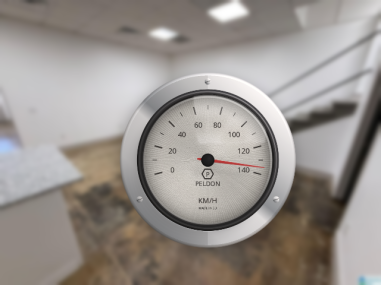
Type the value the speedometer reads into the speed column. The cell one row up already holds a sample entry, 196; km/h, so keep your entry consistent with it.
135; km/h
